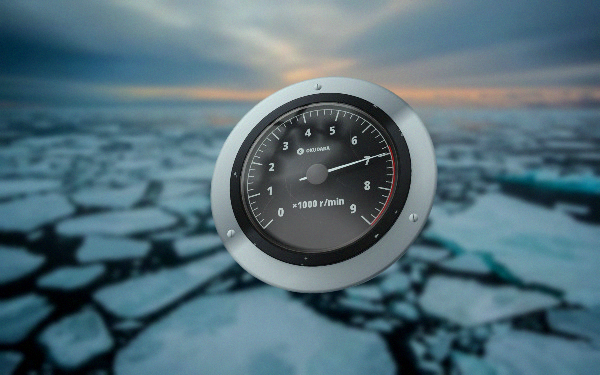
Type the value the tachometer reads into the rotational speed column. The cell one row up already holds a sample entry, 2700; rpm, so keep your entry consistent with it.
7000; rpm
